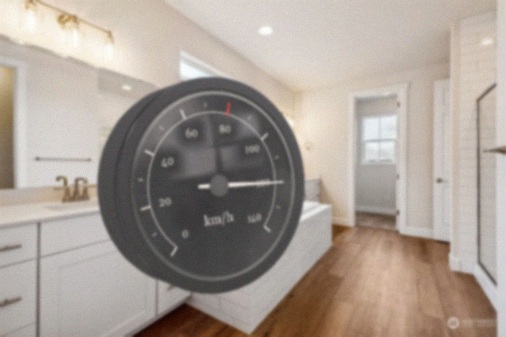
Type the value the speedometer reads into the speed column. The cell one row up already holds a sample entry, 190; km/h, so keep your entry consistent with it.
120; km/h
